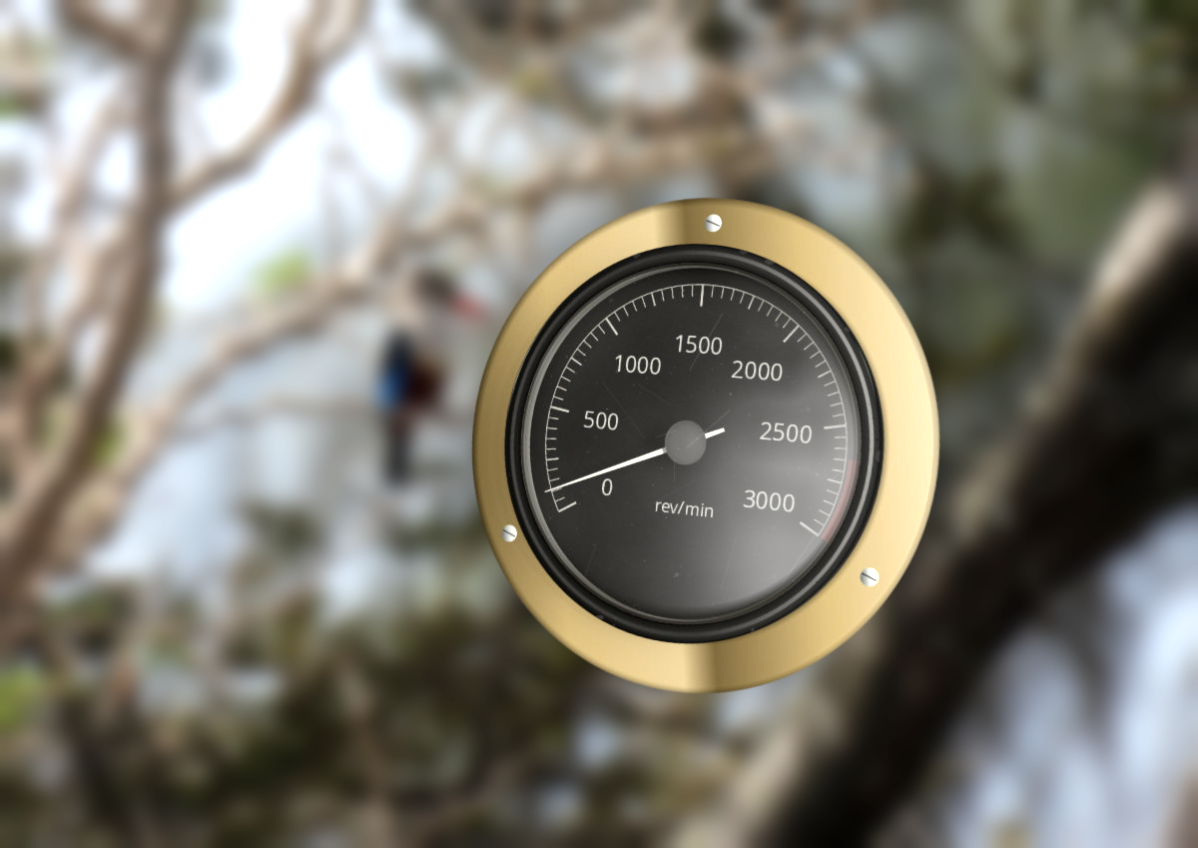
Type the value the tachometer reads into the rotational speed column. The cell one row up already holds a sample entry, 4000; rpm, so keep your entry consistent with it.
100; rpm
